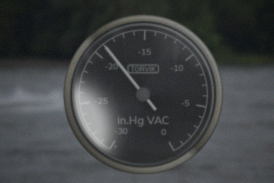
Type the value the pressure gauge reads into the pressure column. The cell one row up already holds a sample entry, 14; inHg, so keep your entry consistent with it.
-19; inHg
